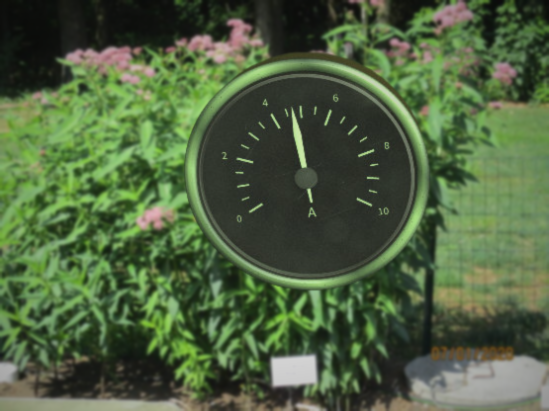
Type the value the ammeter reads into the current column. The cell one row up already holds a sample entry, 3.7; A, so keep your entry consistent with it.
4.75; A
